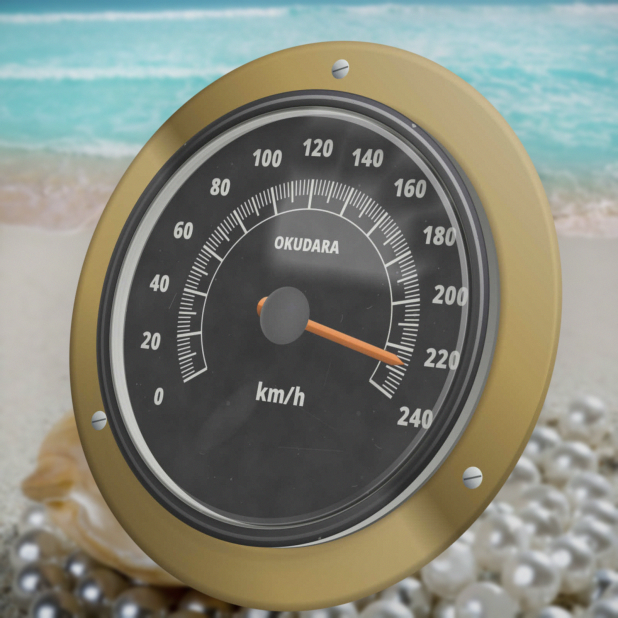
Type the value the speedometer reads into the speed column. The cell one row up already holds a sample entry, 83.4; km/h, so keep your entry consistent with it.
226; km/h
